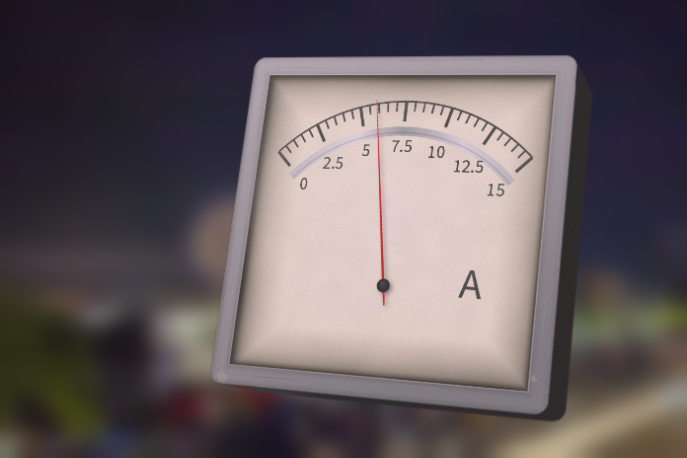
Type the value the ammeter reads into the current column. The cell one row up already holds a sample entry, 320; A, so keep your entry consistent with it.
6; A
